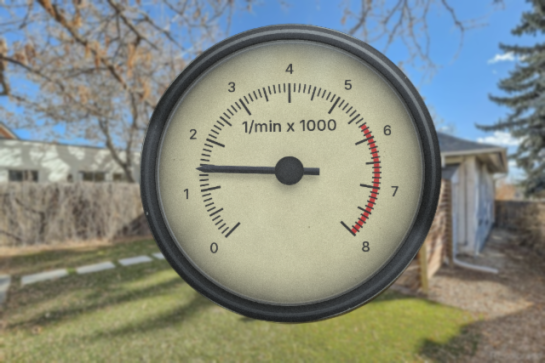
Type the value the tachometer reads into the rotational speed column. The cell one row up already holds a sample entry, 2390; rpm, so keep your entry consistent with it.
1400; rpm
